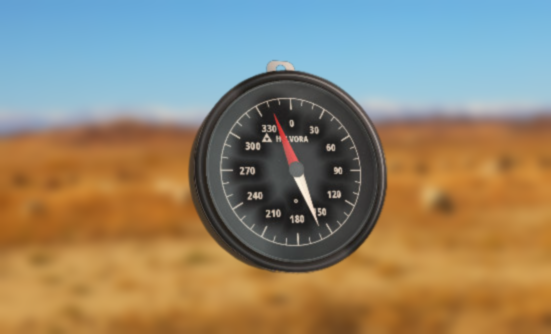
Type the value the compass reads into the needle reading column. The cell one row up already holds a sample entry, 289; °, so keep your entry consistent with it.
340; °
